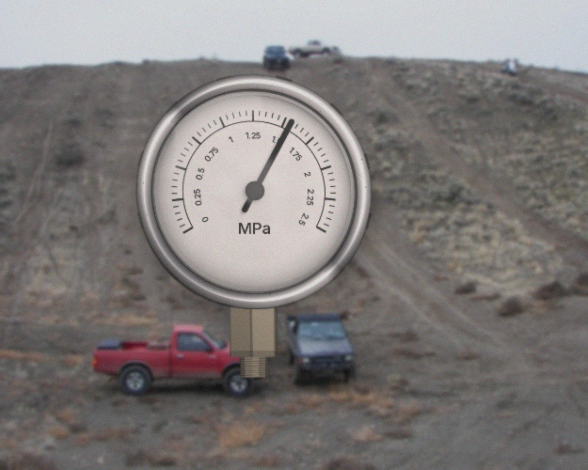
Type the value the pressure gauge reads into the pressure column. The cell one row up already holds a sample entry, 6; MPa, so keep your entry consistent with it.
1.55; MPa
